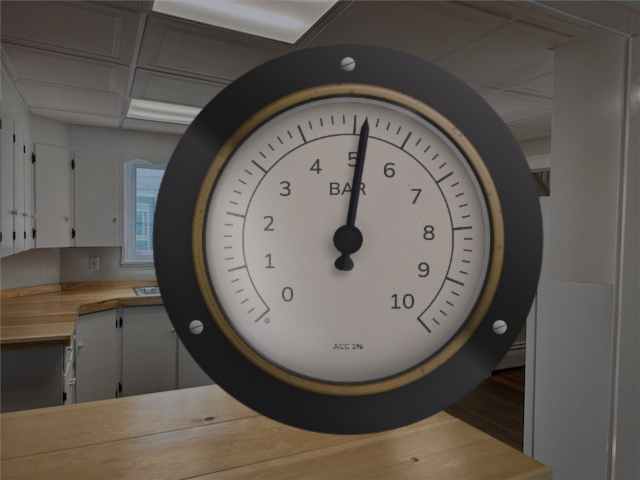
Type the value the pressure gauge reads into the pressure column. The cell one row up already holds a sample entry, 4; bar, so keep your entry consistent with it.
5.2; bar
